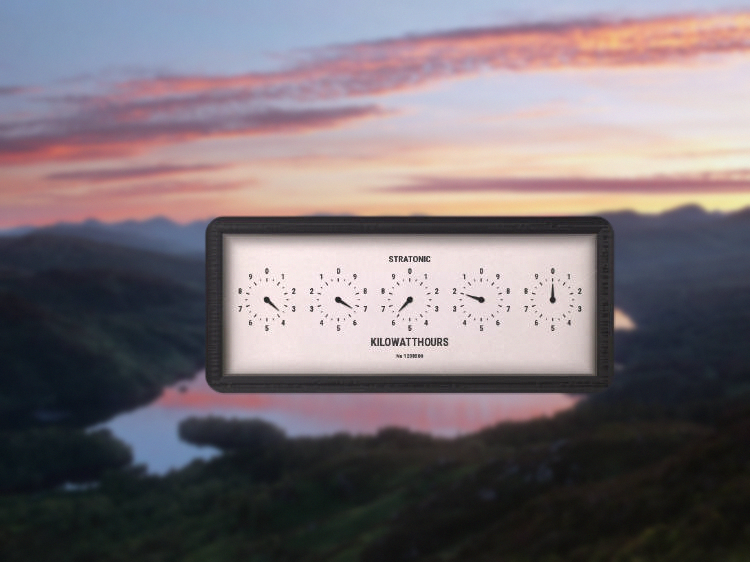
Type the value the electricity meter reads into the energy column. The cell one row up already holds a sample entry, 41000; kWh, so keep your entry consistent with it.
36620; kWh
